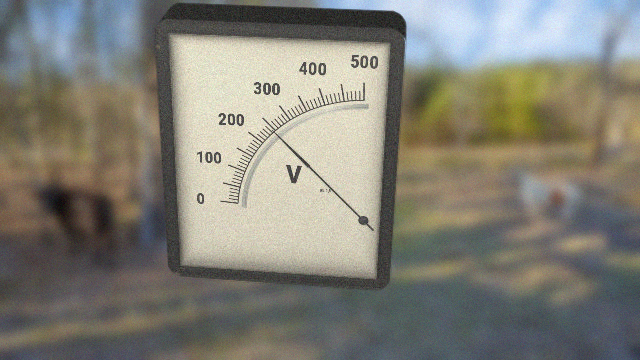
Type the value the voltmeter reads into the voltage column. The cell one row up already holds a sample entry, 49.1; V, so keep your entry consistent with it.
250; V
